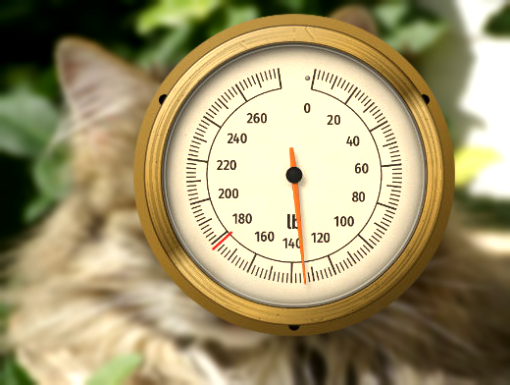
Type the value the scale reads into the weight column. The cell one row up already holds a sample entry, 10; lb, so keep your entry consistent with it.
134; lb
